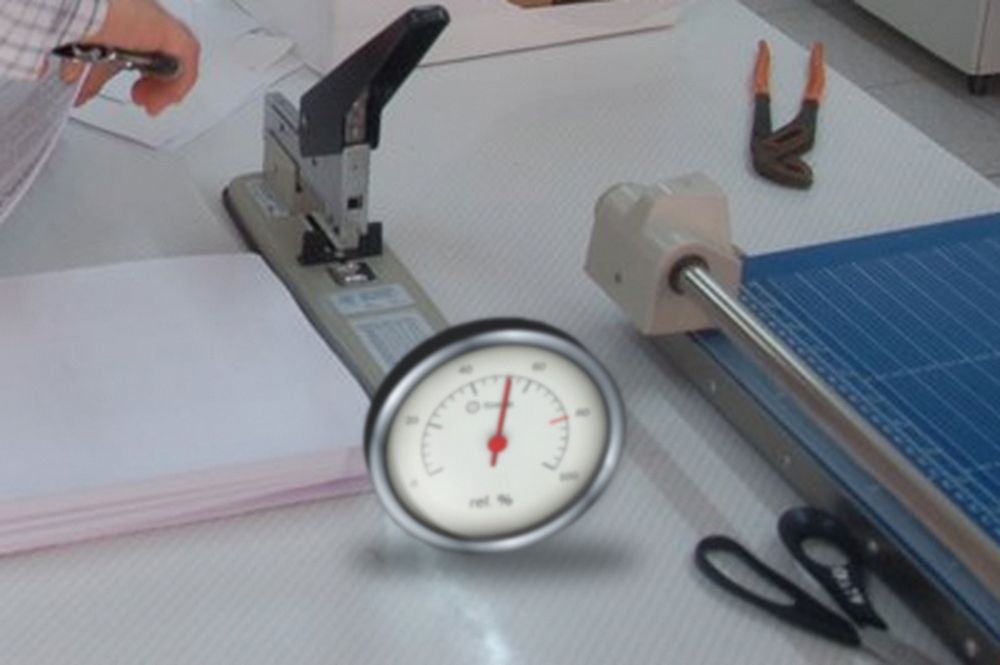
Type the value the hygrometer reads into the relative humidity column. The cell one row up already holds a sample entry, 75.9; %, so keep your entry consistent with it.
52; %
